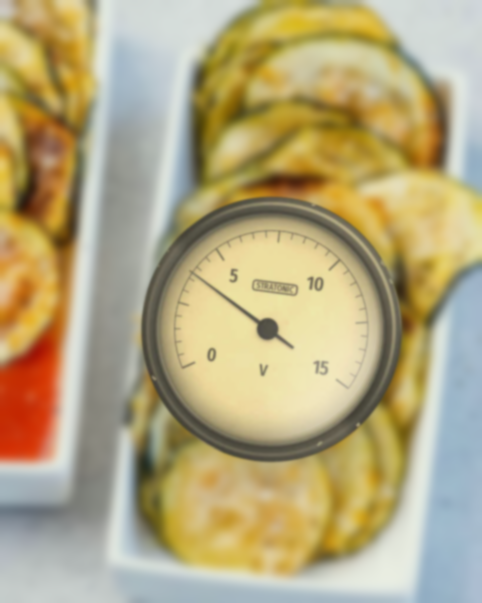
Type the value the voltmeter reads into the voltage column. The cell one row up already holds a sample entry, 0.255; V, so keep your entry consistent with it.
3.75; V
